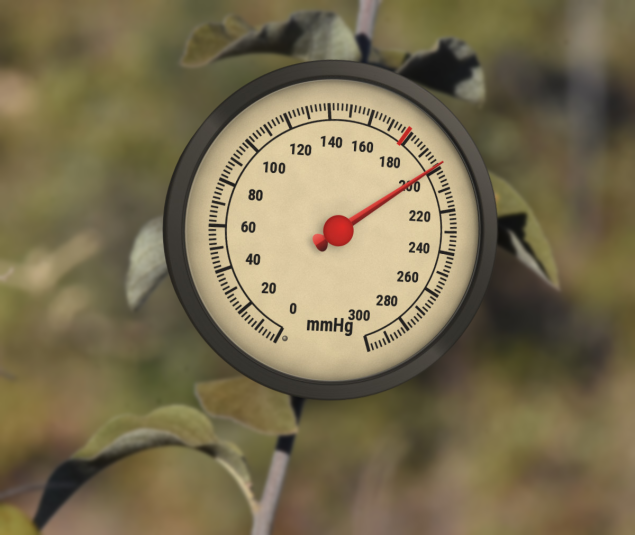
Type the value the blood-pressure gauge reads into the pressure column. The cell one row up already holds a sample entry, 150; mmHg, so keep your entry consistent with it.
198; mmHg
